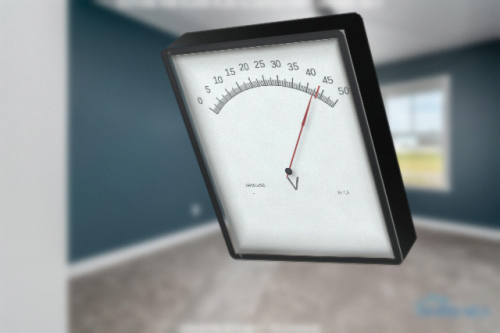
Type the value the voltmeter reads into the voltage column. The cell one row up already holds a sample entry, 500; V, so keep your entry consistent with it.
42.5; V
